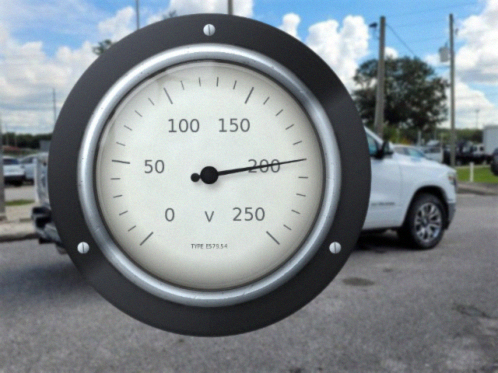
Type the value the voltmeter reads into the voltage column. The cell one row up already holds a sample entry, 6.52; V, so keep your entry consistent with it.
200; V
